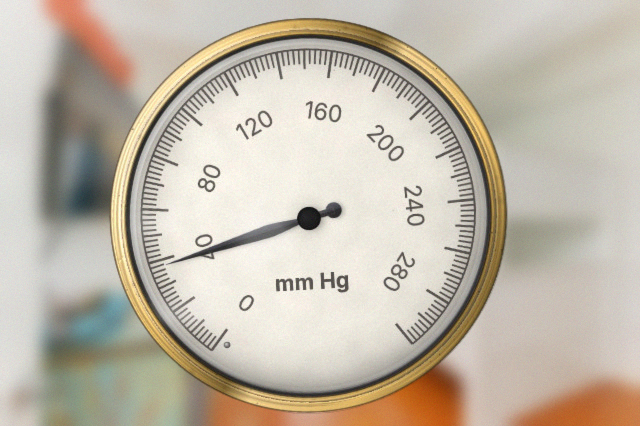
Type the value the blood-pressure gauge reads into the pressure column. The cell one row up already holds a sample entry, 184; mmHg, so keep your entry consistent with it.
38; mmHg
